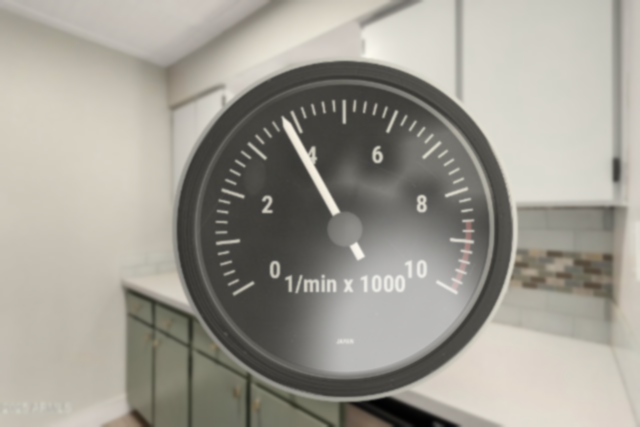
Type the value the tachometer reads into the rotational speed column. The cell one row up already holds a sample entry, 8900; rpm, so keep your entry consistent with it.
3800; rpm
